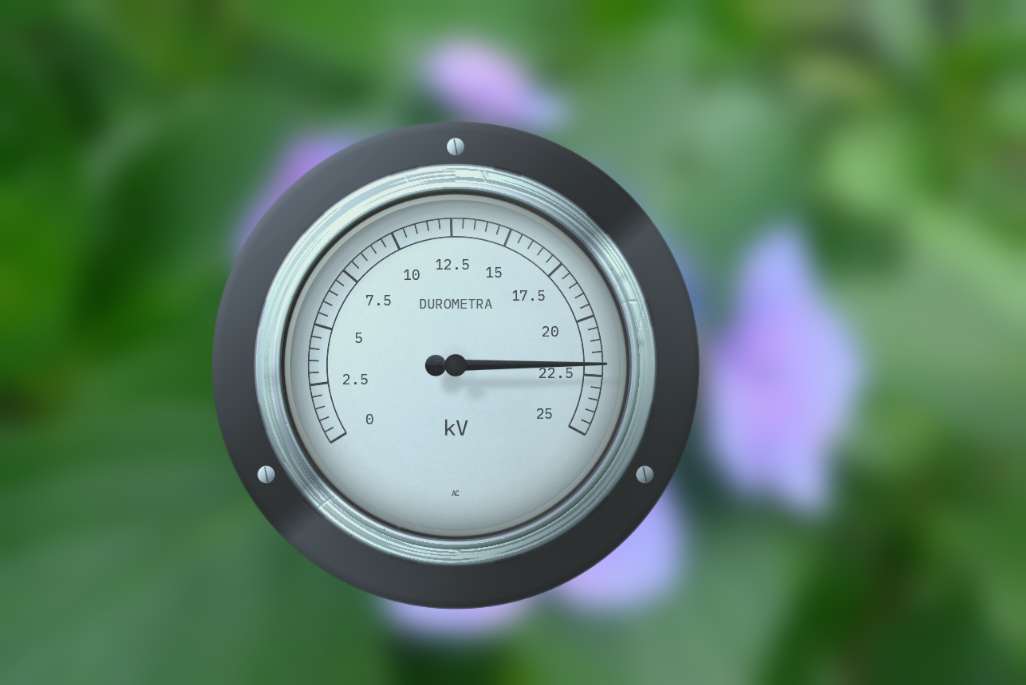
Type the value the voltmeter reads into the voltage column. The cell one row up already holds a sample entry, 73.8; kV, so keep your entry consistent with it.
22; kV
